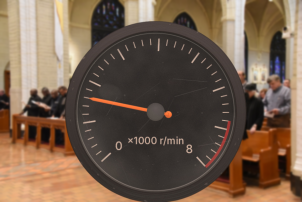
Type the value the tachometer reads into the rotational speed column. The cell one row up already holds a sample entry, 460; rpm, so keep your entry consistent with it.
1600; rpm
